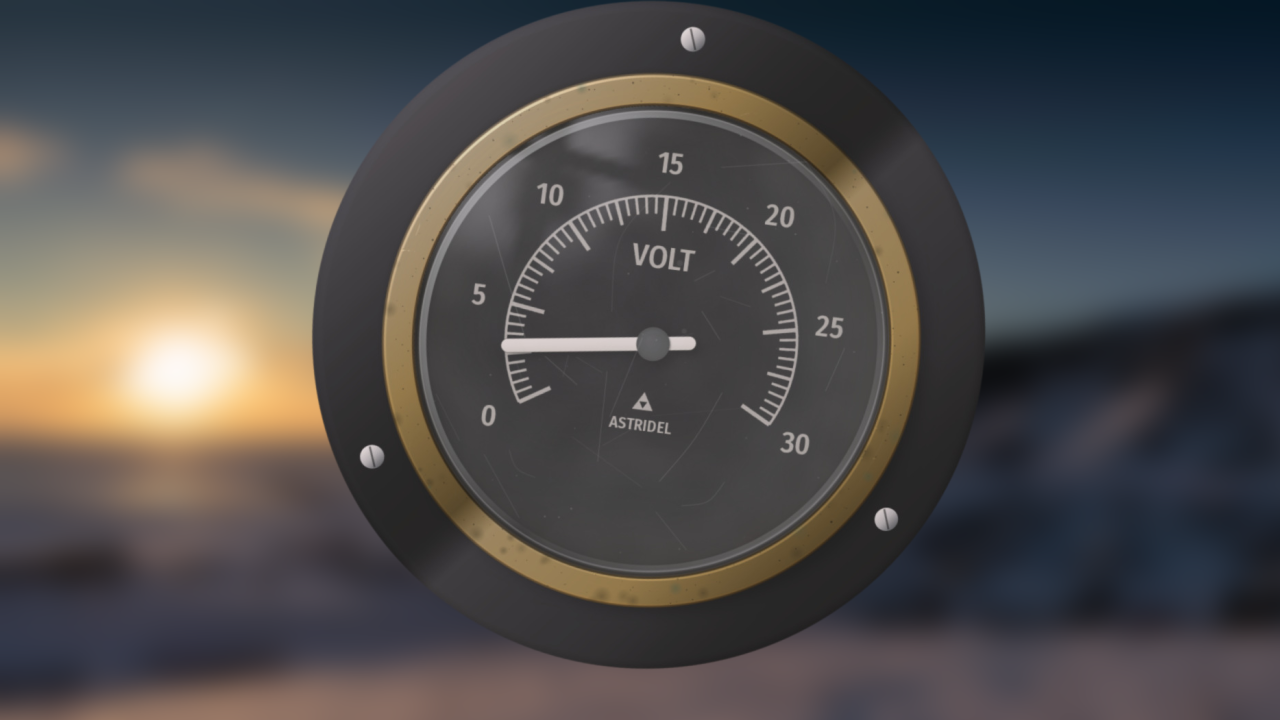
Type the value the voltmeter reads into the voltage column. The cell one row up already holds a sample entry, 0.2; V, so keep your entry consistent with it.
3; V
